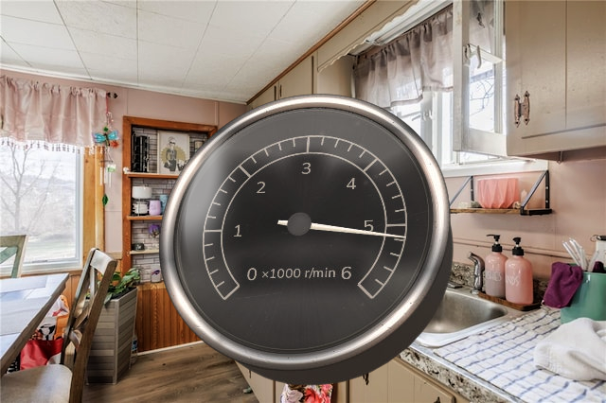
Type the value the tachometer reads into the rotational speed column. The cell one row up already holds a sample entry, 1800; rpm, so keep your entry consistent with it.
5200; rpm
